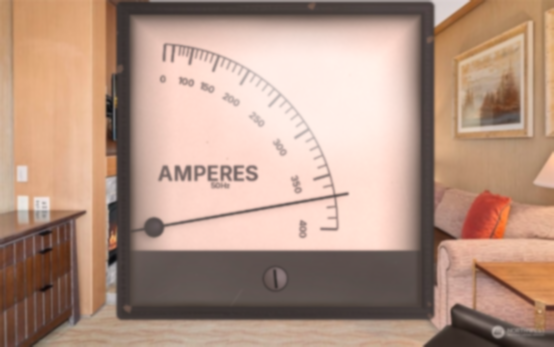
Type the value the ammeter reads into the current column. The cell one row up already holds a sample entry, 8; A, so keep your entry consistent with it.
370; A
